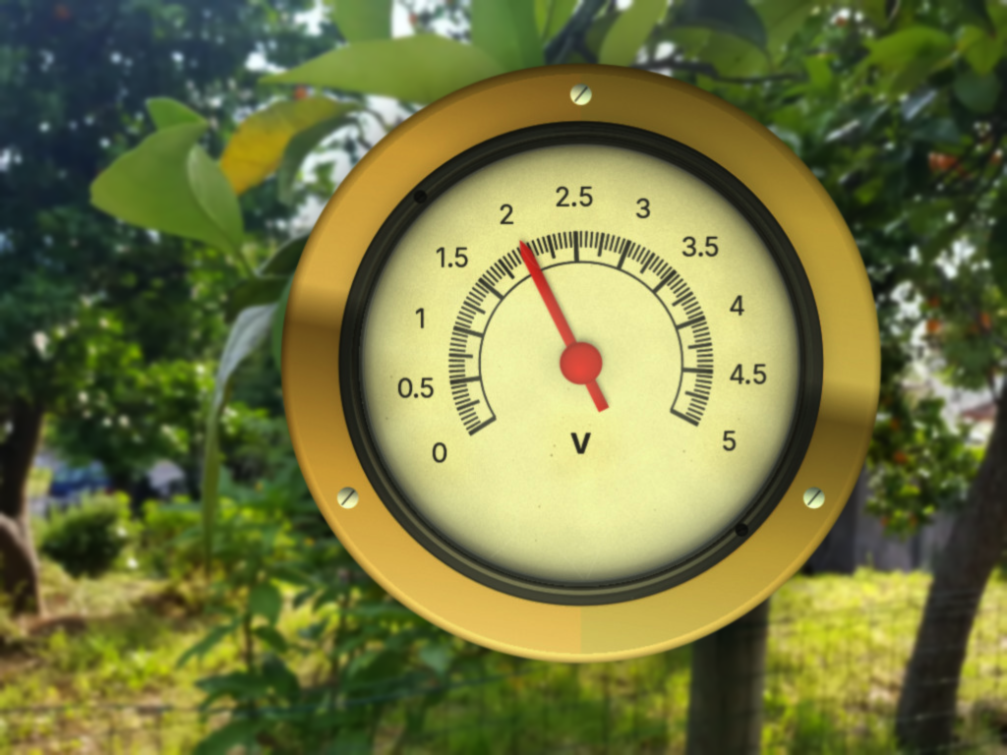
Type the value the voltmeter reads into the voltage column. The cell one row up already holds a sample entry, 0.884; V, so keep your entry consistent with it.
2; V
